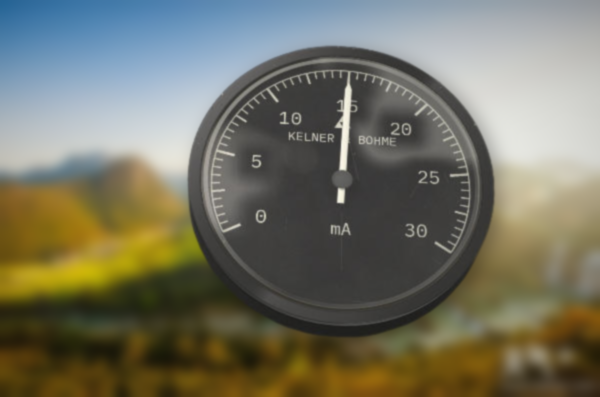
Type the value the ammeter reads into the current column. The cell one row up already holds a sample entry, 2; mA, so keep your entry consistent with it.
15; mA
